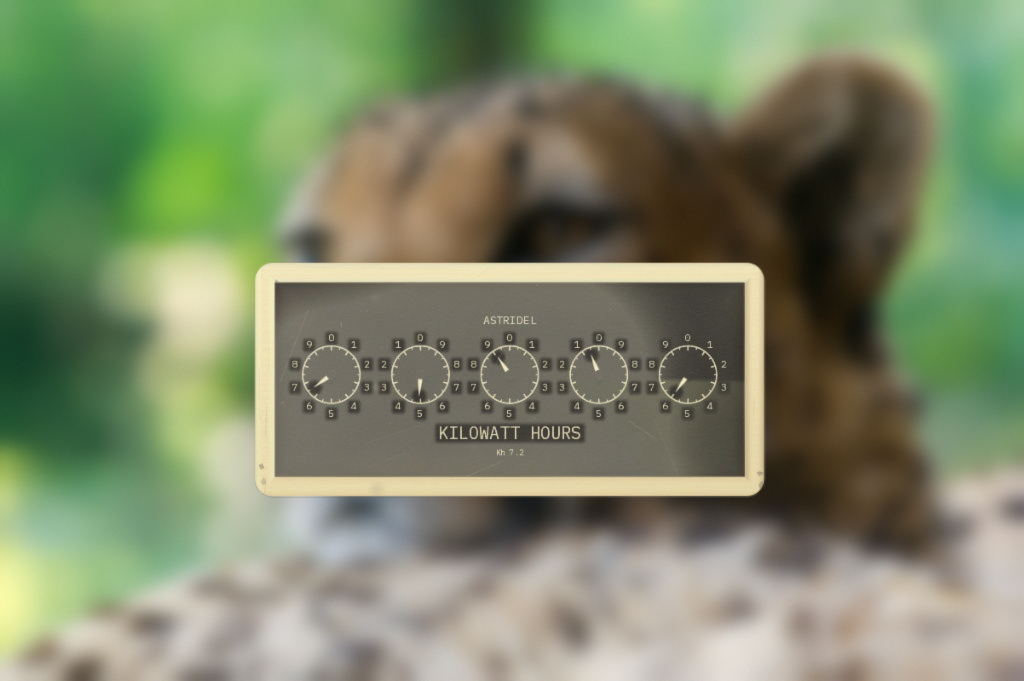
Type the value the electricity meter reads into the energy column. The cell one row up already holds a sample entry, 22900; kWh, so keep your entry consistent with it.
64906; kWh
